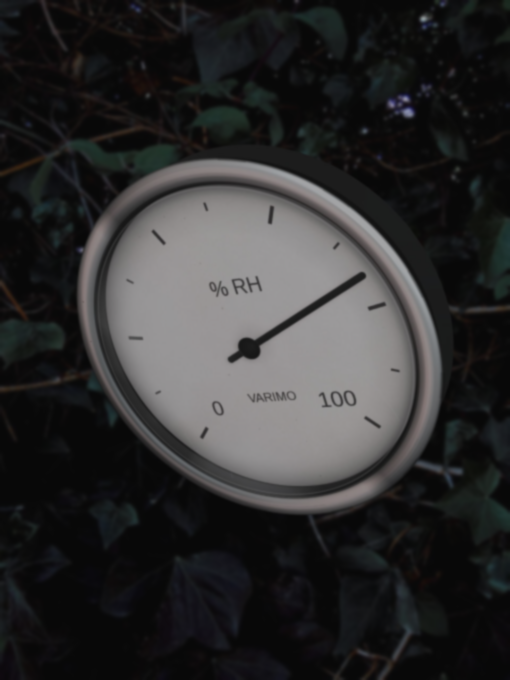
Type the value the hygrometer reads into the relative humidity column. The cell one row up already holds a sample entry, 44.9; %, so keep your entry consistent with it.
75; %
